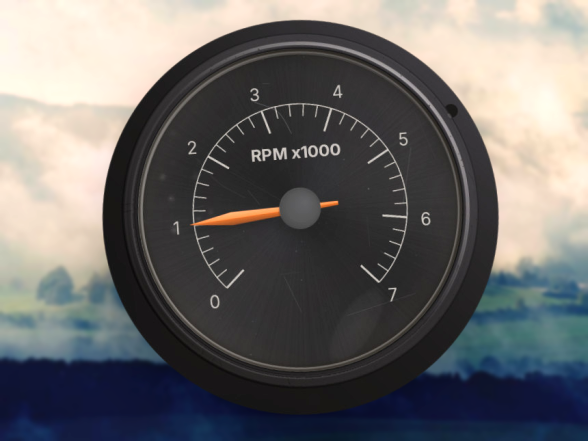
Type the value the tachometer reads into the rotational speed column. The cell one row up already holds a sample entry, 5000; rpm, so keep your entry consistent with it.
1000; rpm
